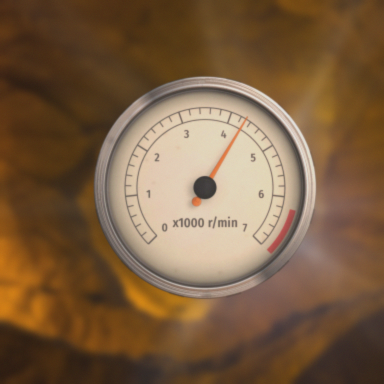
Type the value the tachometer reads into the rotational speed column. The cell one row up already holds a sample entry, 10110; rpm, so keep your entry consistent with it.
4300; rpm
